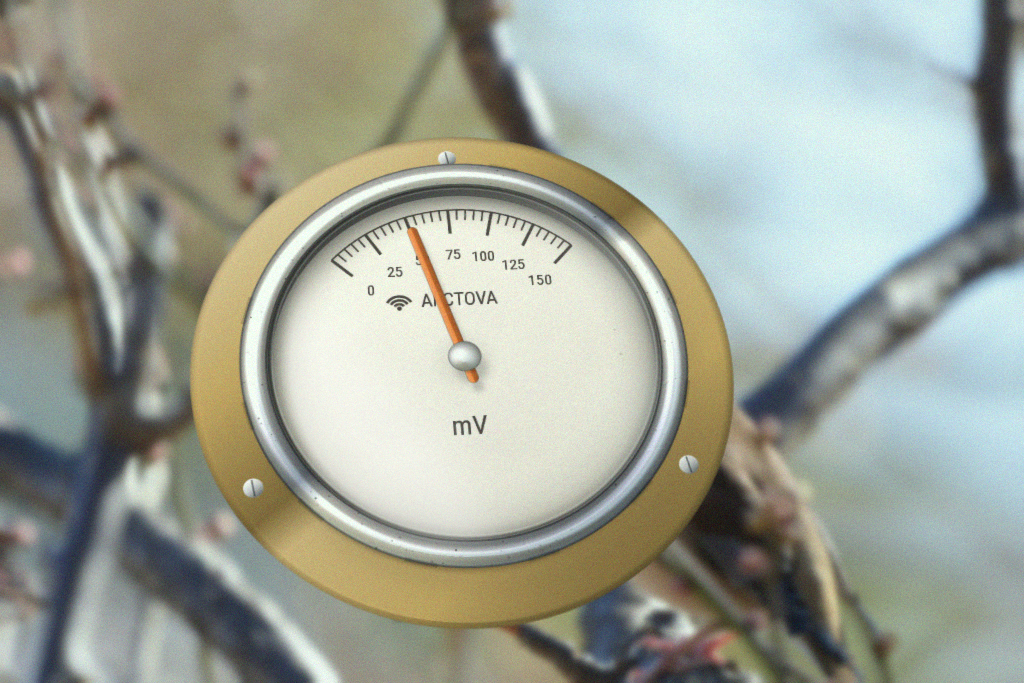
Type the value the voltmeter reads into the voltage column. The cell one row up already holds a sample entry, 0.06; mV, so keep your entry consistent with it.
50; mV
